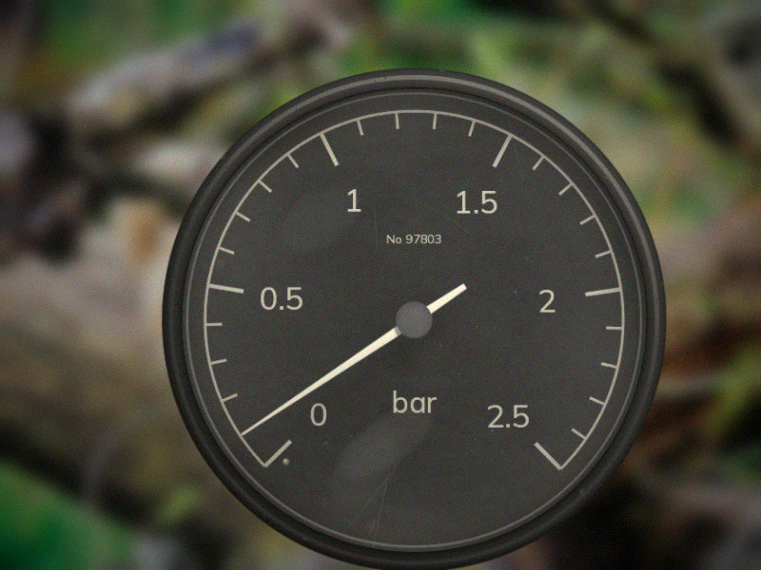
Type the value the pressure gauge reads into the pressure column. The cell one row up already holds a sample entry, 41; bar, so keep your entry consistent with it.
0.1; bar
